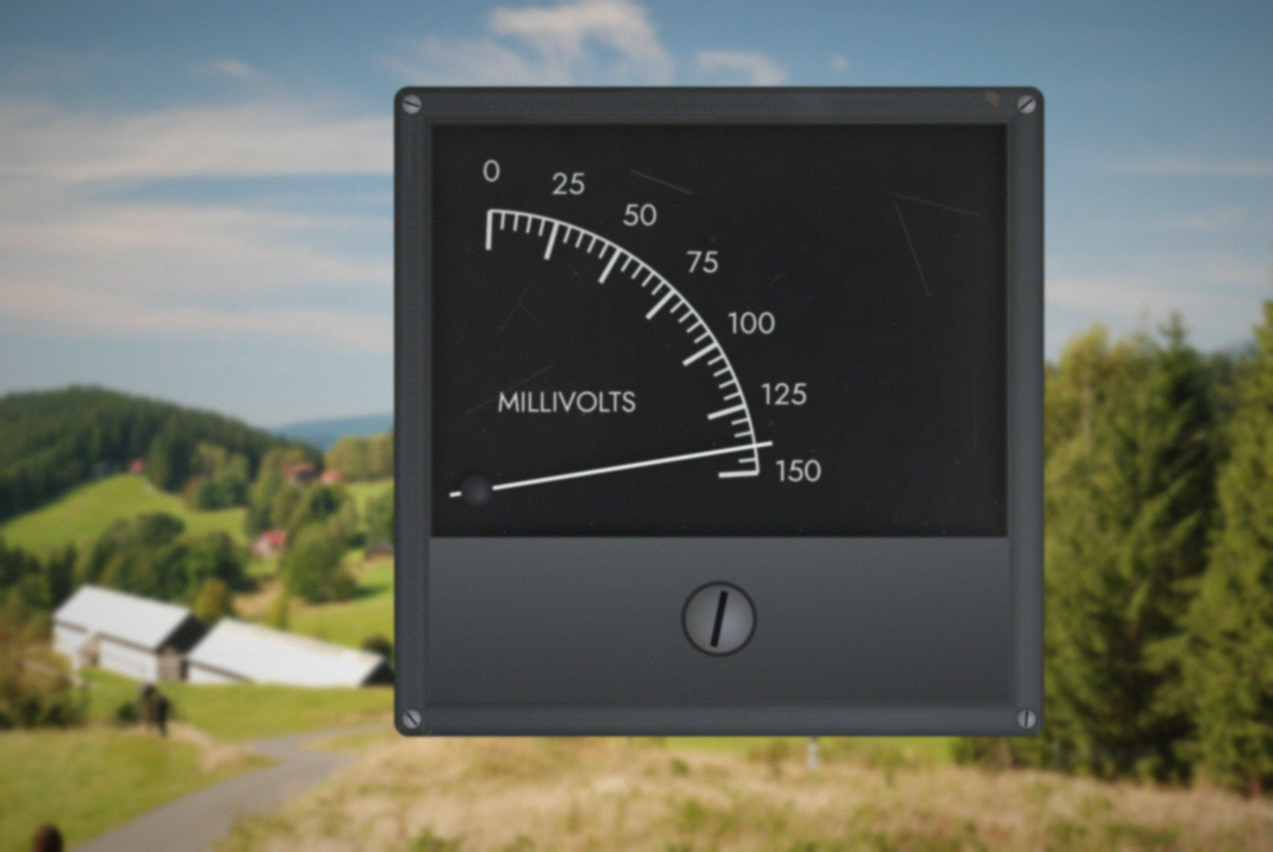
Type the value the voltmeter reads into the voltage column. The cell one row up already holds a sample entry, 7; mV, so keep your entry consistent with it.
140; mV
